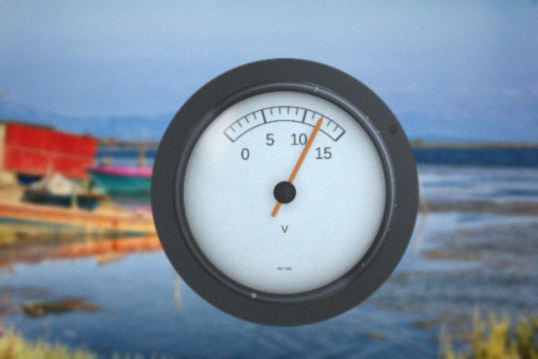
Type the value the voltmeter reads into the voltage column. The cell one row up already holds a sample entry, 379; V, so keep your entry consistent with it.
12; V
